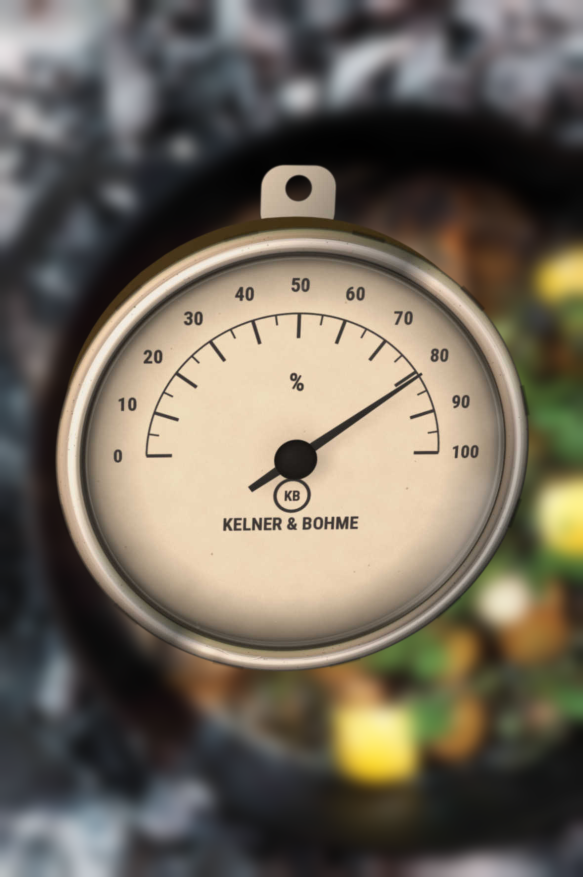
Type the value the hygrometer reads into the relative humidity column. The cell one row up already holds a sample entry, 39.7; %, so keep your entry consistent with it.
80; %
